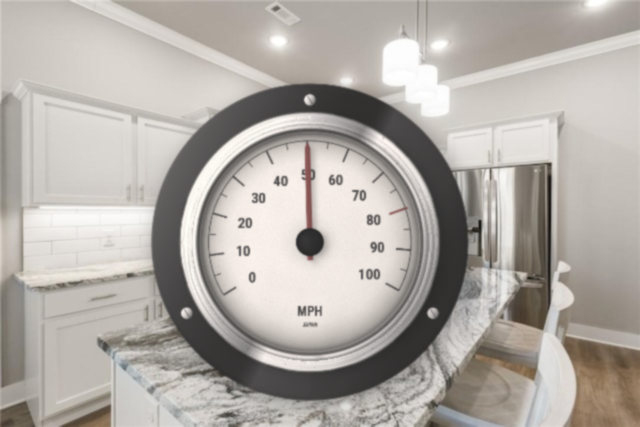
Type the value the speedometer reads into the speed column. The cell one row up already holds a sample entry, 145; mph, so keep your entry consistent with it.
50; mph
